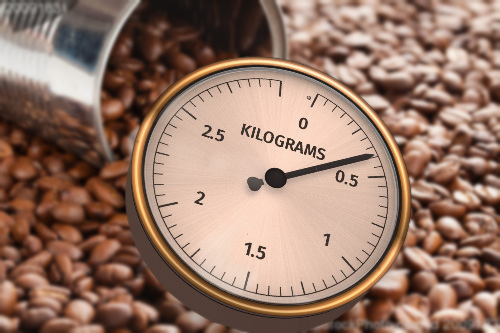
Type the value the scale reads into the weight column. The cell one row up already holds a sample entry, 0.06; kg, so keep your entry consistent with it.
0.4; kg
